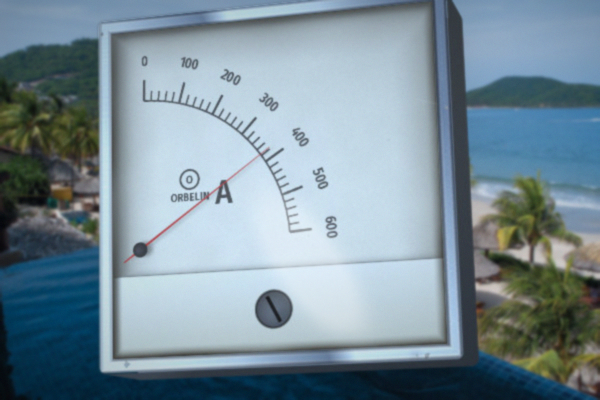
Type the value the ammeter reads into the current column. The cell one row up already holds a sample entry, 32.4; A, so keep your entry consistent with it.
380; A
